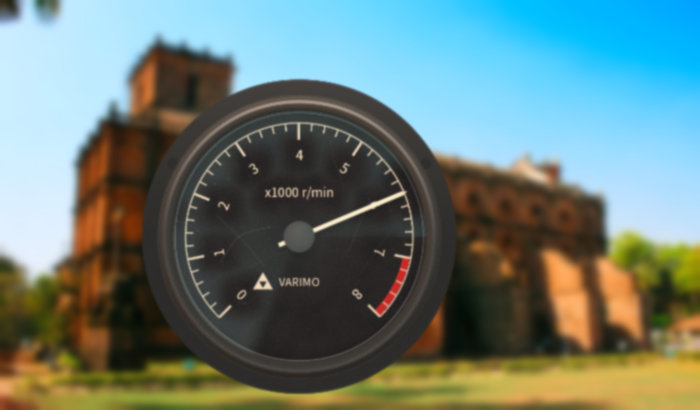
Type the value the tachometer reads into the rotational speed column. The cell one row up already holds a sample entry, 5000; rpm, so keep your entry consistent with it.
6000; rpm
